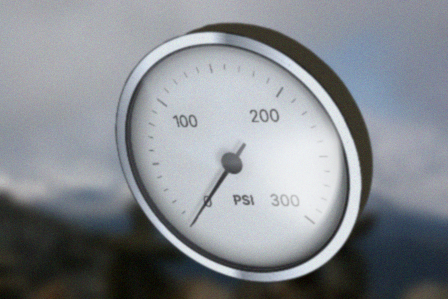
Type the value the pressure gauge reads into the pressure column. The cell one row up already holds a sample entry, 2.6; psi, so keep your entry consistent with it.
0; psi
